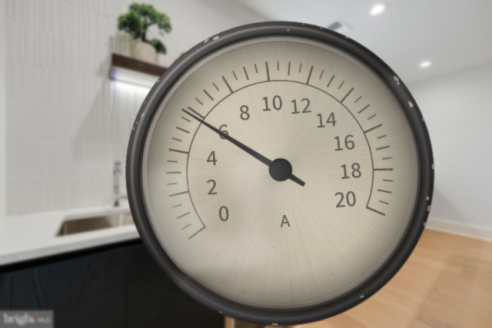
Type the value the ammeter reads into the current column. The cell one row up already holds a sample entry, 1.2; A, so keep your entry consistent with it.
5.75; A
